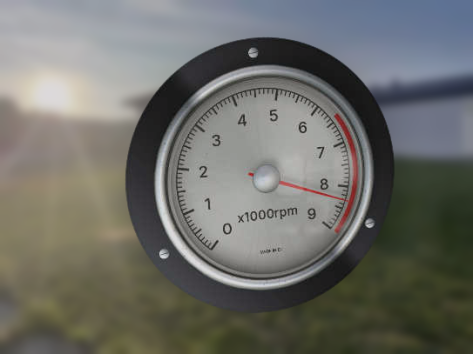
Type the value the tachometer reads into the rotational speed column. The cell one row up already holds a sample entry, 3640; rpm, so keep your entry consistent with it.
8300; rpm
